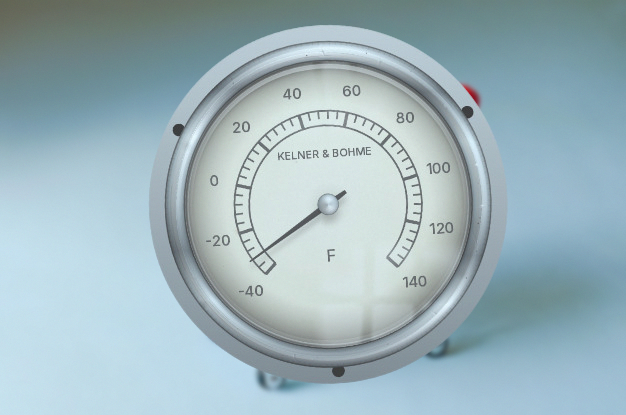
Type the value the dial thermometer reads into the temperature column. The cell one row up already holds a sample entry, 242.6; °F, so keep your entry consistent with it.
-32; °F
